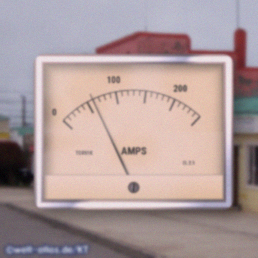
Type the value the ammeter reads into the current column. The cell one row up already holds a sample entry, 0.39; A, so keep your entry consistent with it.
60; A
